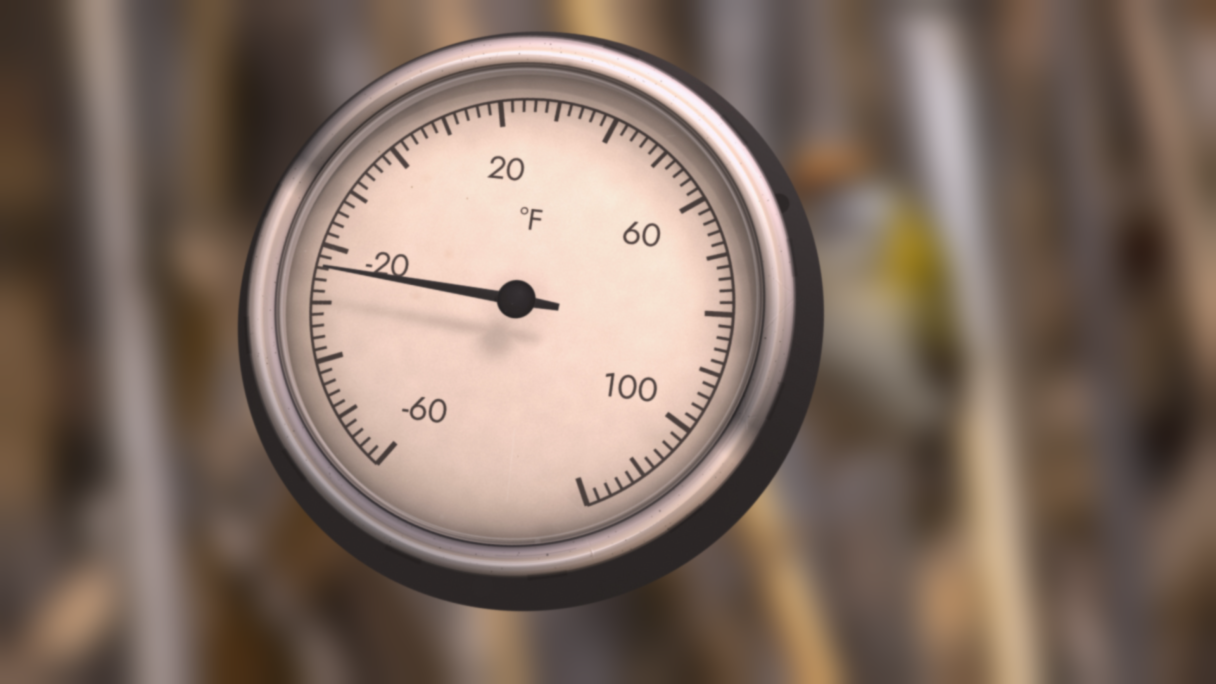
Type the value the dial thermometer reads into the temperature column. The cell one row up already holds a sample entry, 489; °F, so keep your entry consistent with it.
-24; °F
